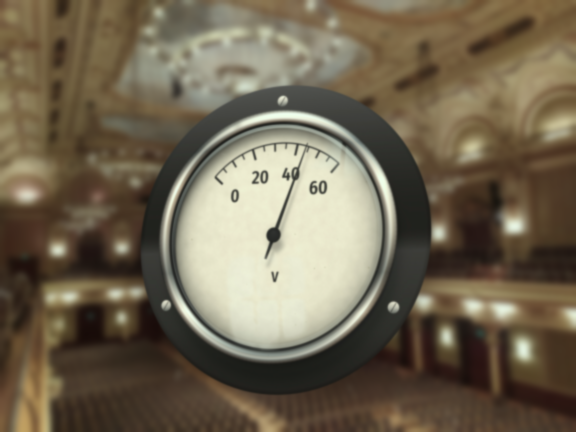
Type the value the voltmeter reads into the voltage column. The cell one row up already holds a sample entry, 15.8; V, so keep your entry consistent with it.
45; V
